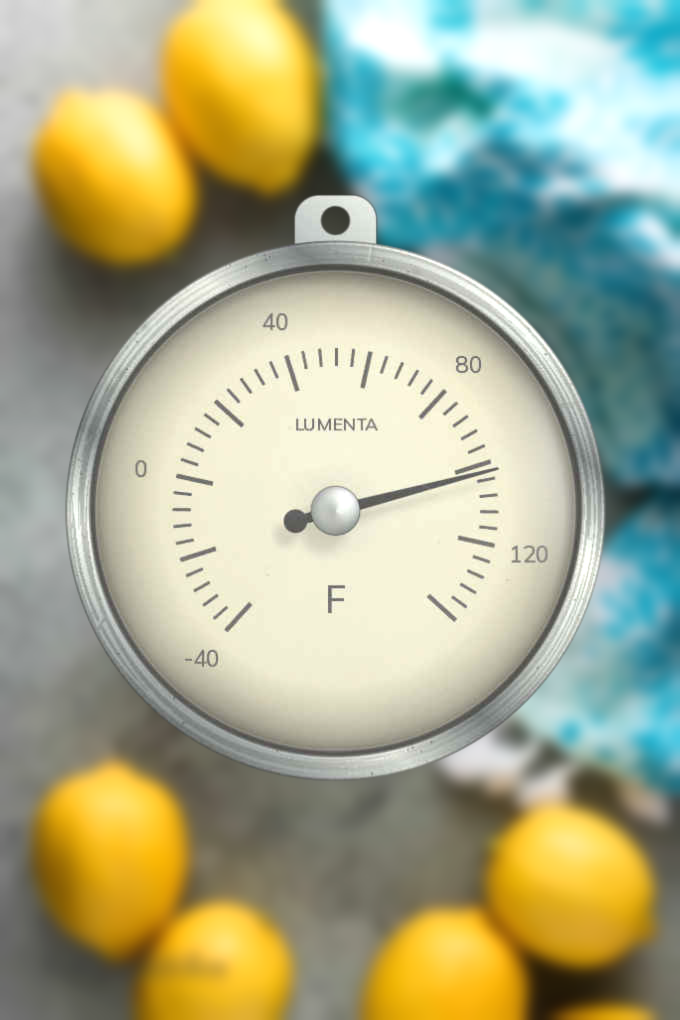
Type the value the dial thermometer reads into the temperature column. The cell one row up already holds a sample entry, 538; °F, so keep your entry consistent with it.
102; °F
